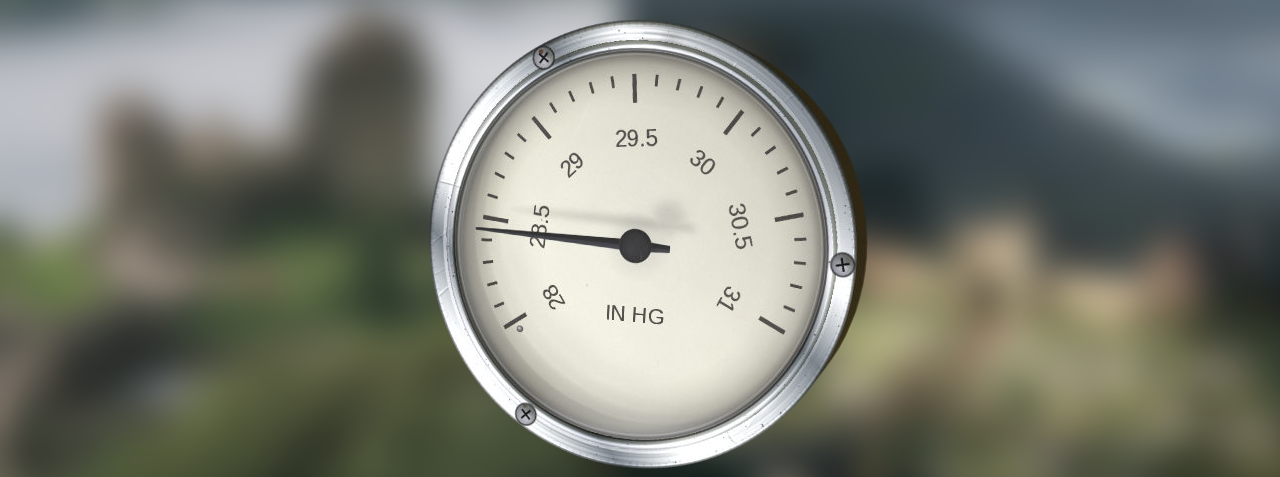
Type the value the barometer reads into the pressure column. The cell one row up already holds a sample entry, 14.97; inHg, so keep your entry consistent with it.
28.45; inHg
